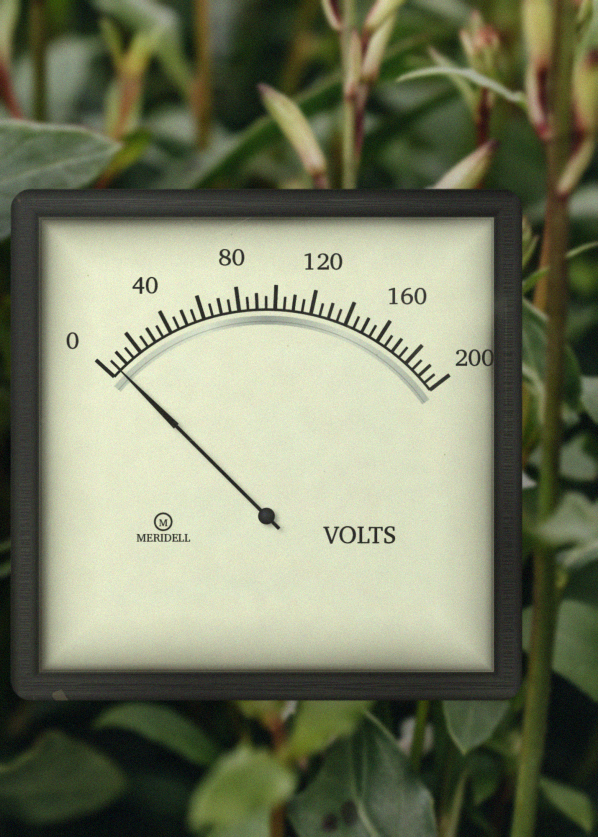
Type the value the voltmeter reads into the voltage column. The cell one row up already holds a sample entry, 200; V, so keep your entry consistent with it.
5; V
